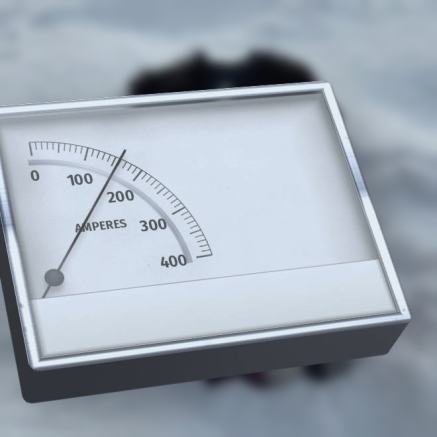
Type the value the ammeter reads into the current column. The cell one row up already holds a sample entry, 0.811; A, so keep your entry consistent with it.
160; A
